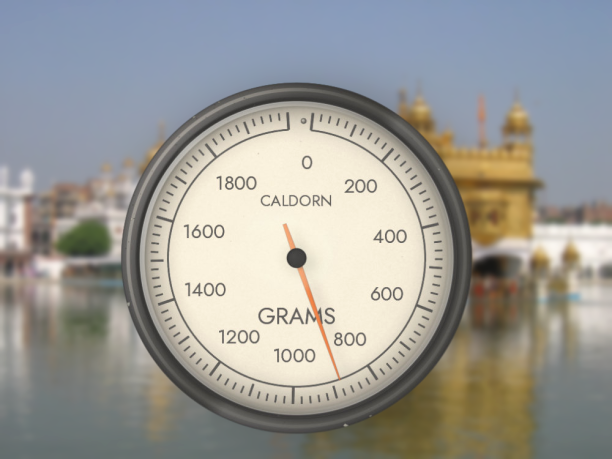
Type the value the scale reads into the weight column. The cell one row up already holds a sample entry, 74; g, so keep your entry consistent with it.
880; g
